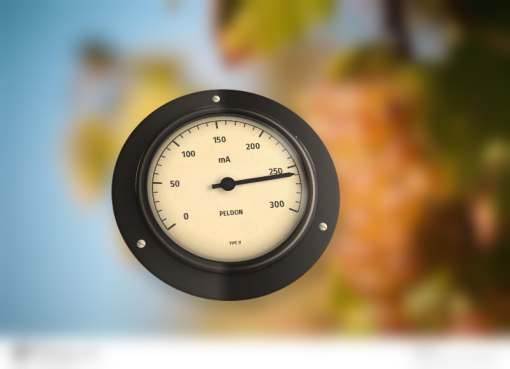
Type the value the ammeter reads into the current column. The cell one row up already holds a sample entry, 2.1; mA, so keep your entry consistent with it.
260; mA
